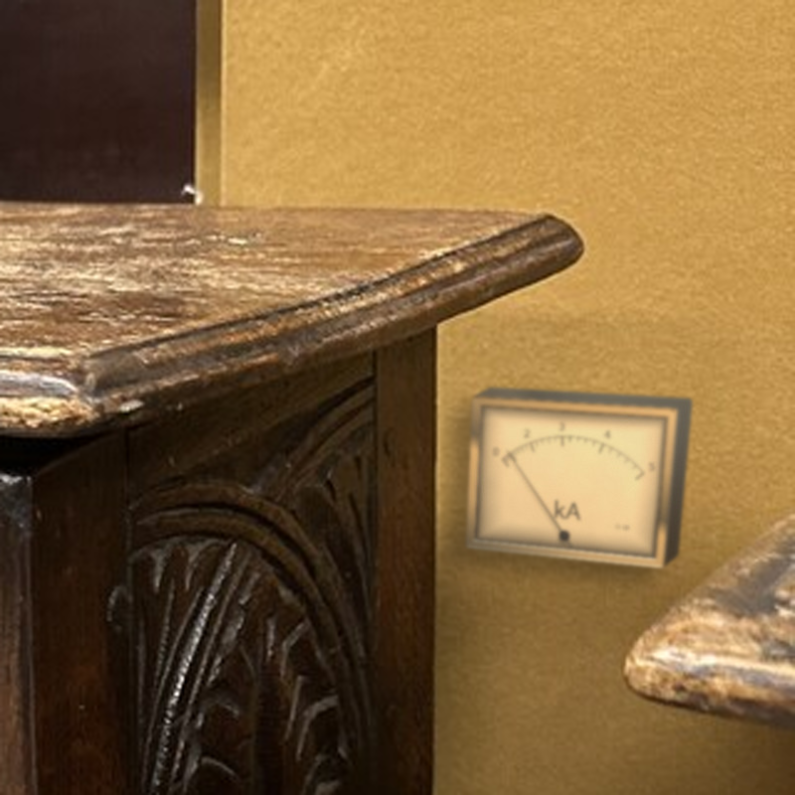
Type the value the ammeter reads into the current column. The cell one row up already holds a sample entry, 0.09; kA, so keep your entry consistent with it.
1; kA
